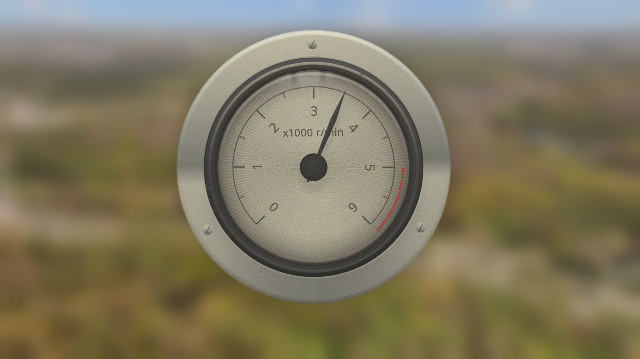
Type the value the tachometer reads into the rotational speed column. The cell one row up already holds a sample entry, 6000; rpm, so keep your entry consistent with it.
3500; rpm
